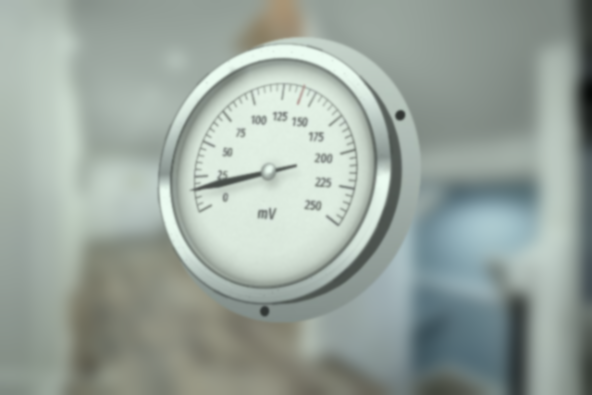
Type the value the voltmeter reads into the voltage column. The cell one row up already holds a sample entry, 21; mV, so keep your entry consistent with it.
15; mV
